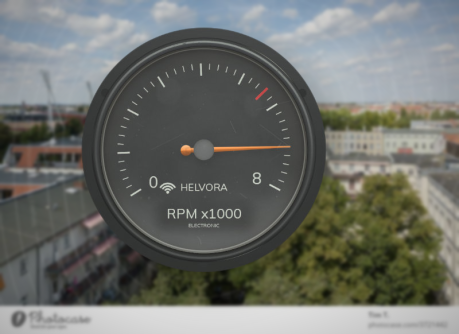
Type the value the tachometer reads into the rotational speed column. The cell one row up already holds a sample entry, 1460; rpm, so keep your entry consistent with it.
7000; rpm
